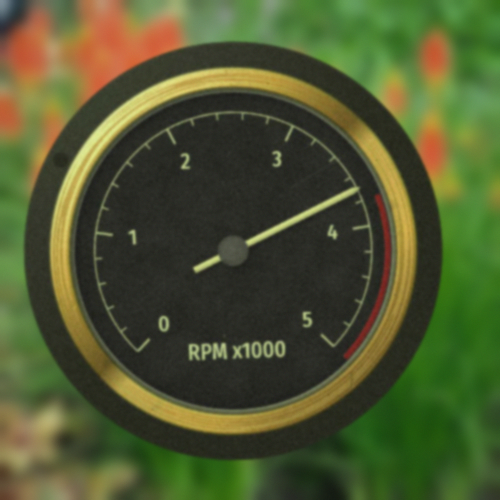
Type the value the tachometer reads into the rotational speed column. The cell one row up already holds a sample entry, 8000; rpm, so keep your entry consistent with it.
3700; rpm
